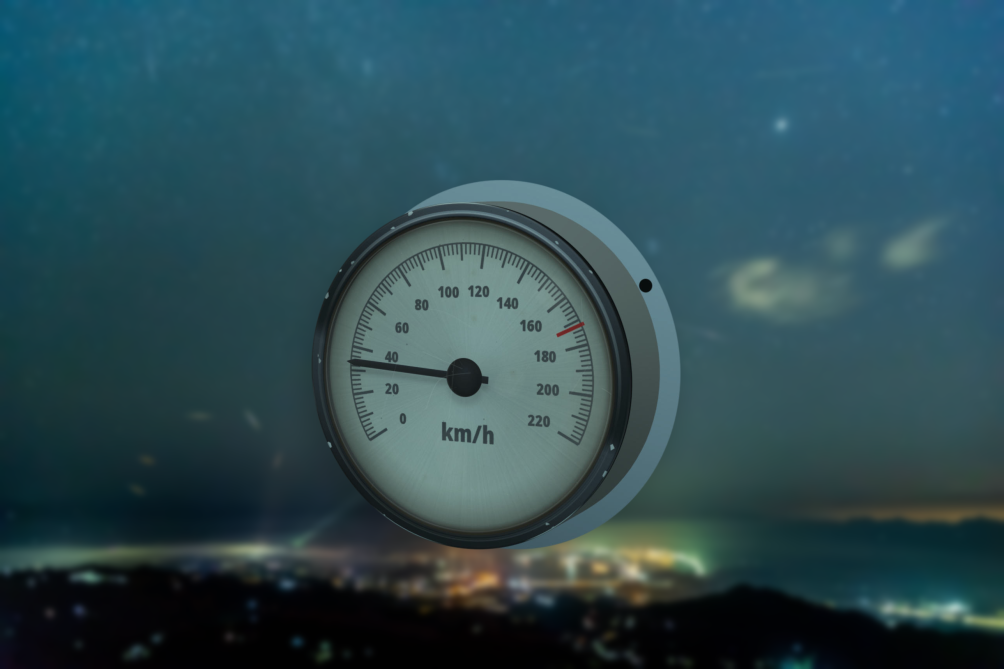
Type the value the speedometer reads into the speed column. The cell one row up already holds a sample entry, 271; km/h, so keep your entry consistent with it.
34; km/h
